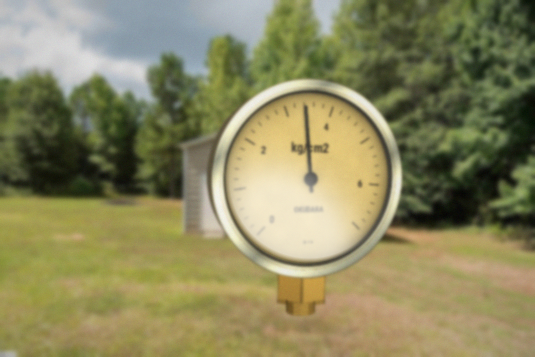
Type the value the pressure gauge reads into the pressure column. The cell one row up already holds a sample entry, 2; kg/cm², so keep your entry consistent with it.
3.4; kg/cm²
